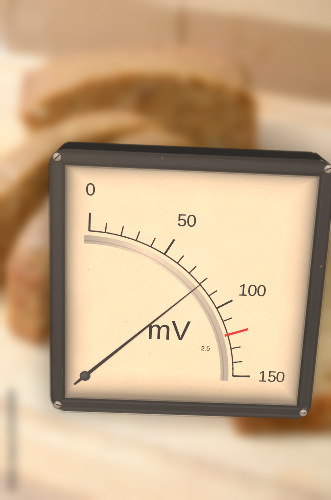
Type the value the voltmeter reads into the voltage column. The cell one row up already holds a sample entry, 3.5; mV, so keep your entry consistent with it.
80; mV
